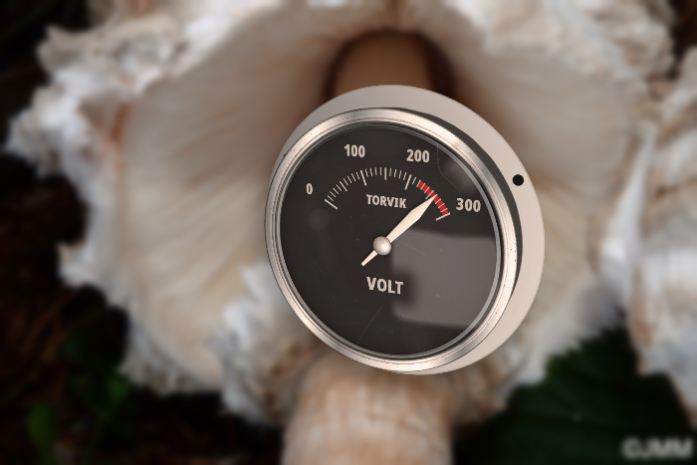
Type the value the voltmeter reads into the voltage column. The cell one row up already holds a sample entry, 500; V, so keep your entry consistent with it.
260; V
